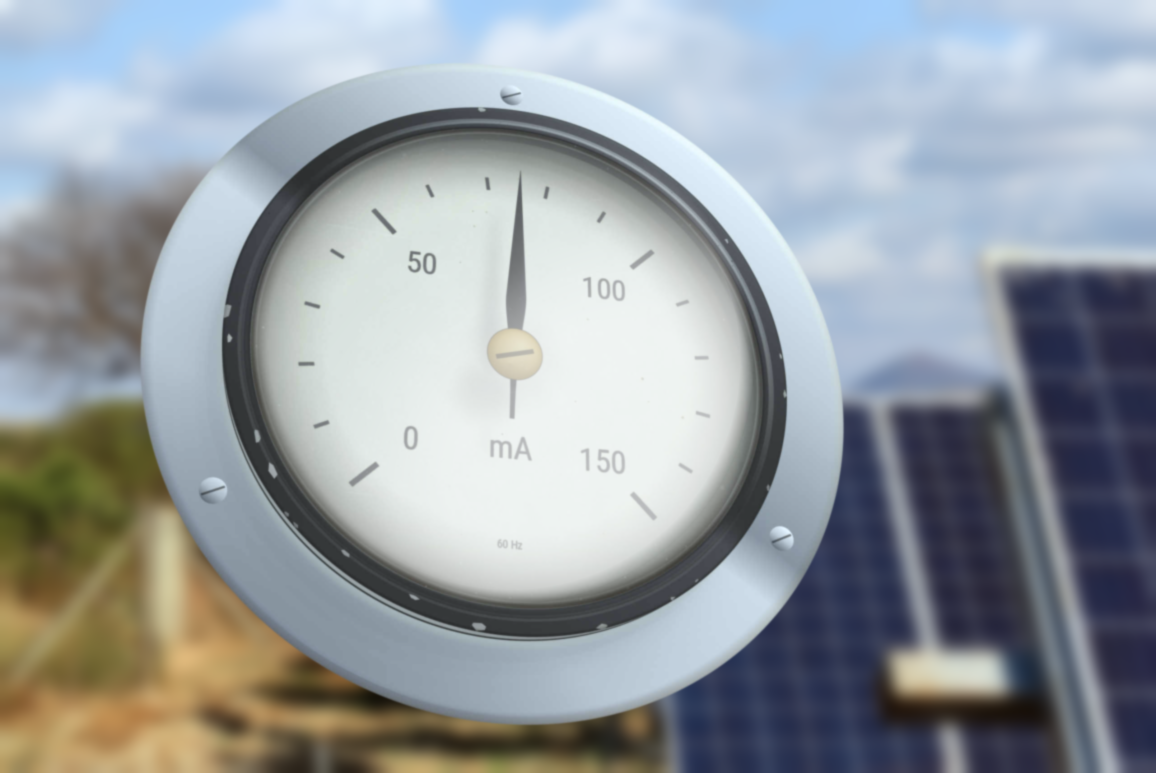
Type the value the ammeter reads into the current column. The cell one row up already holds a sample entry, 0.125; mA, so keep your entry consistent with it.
75; mA
